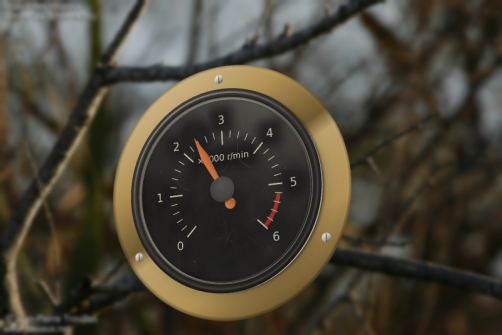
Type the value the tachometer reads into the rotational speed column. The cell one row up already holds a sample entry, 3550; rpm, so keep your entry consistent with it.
2400; rpm
